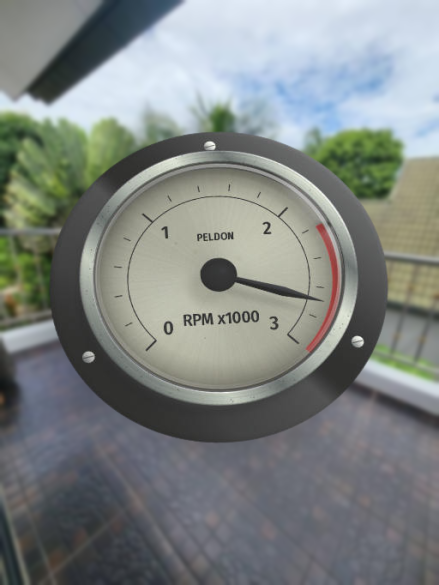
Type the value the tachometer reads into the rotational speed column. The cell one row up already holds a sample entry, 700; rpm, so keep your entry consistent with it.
2700; rpm
